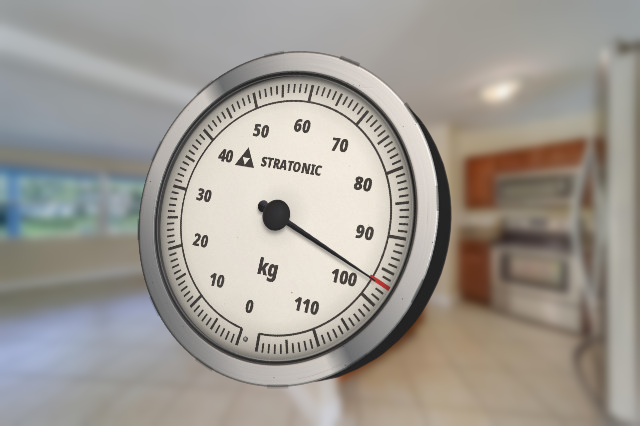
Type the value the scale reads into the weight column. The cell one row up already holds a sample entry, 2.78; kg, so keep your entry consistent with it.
97; kg
